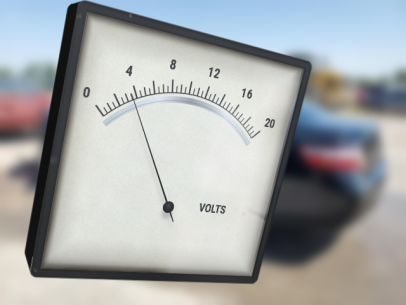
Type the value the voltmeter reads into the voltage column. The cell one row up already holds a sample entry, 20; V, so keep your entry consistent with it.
3.5; V
